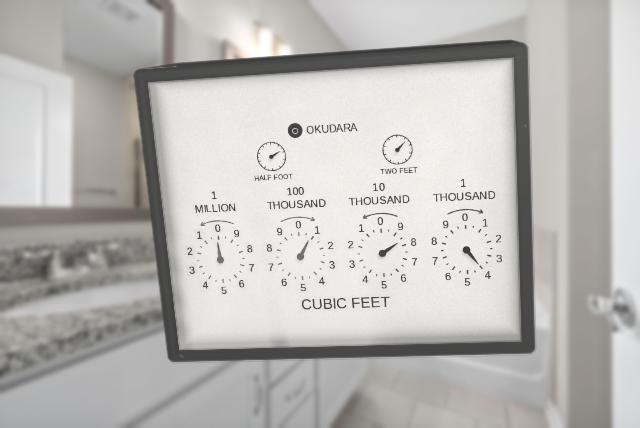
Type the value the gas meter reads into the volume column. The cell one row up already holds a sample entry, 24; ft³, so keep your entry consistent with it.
8400; ft³
